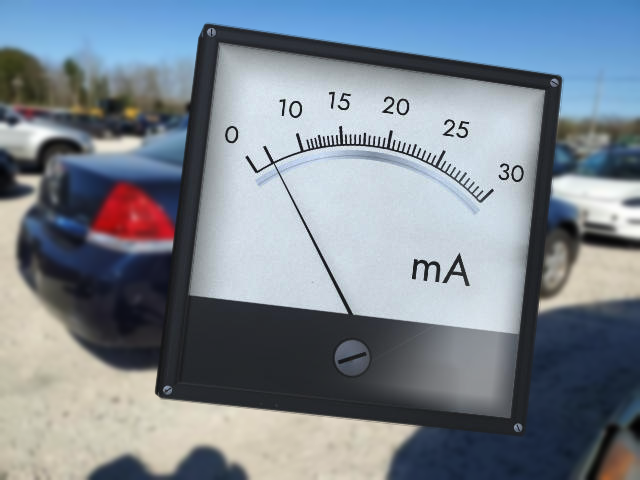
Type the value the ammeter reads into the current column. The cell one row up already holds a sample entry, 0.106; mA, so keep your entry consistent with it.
5; mA
